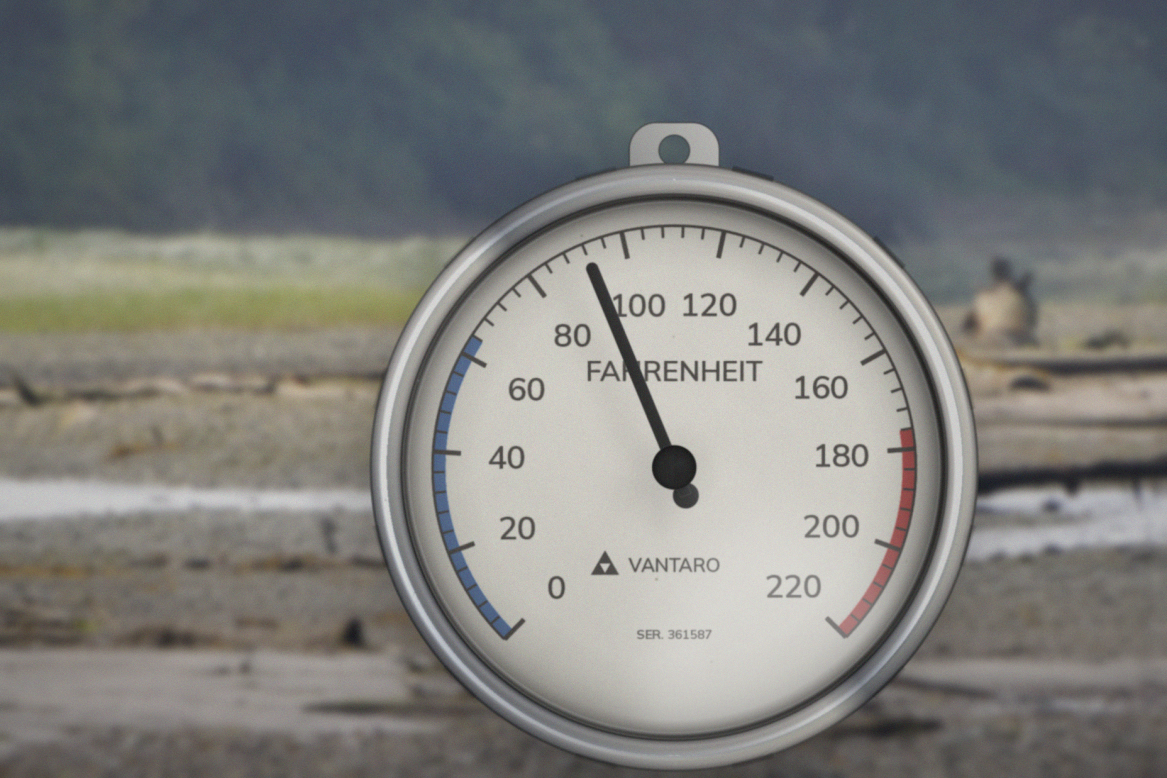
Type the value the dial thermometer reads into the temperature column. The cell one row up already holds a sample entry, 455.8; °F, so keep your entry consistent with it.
92; °F
